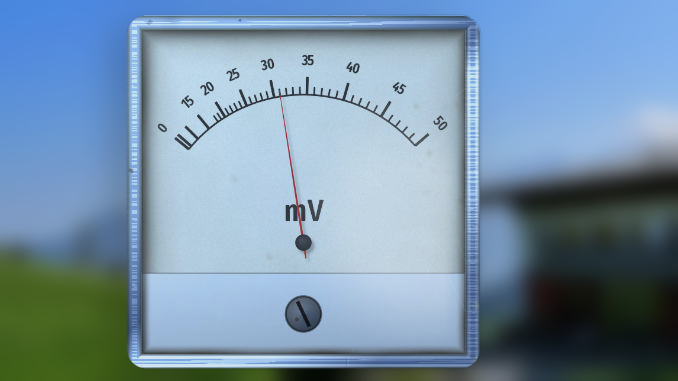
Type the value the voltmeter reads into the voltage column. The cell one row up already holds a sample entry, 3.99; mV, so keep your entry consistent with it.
31; mV
